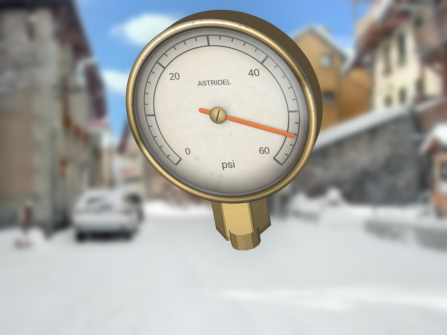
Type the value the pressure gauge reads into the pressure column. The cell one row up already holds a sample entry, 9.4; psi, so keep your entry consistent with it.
54; psi
